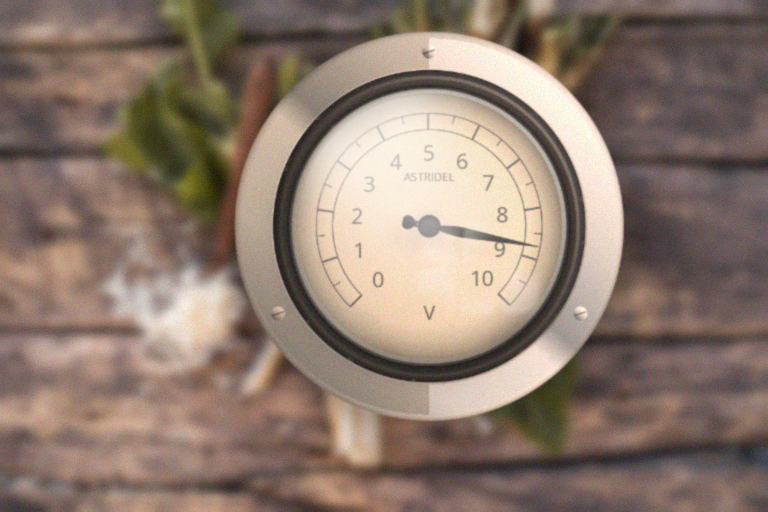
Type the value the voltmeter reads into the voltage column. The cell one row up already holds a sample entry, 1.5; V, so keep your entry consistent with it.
8.75; V
